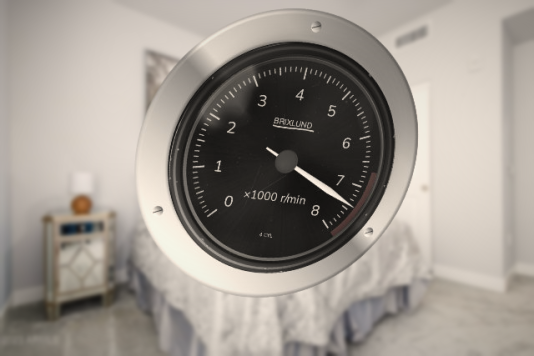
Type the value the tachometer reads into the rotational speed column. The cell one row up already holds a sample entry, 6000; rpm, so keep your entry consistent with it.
7400; rpm
